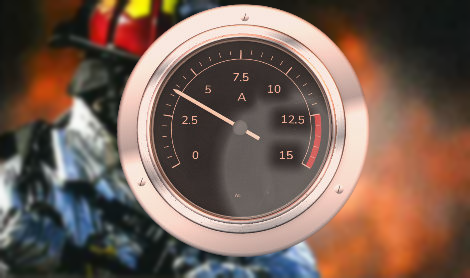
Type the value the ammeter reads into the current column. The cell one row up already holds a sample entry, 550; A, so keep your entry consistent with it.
3.75; A
